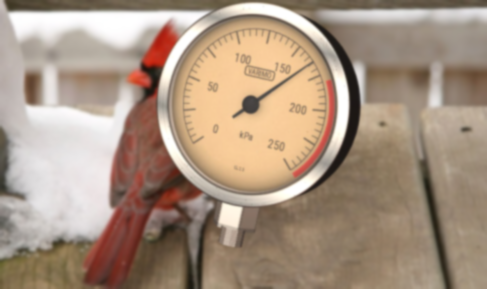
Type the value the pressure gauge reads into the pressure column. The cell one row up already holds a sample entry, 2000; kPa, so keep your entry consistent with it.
165; kPa
